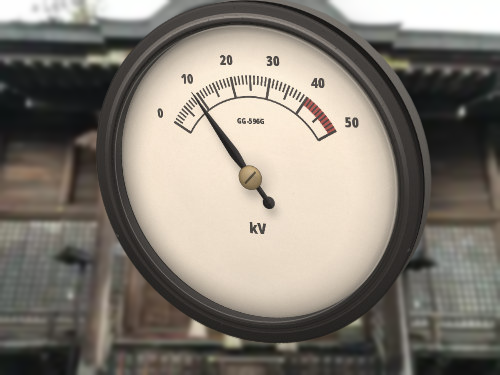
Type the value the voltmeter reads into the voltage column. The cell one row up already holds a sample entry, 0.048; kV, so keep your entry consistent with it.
10; kV
